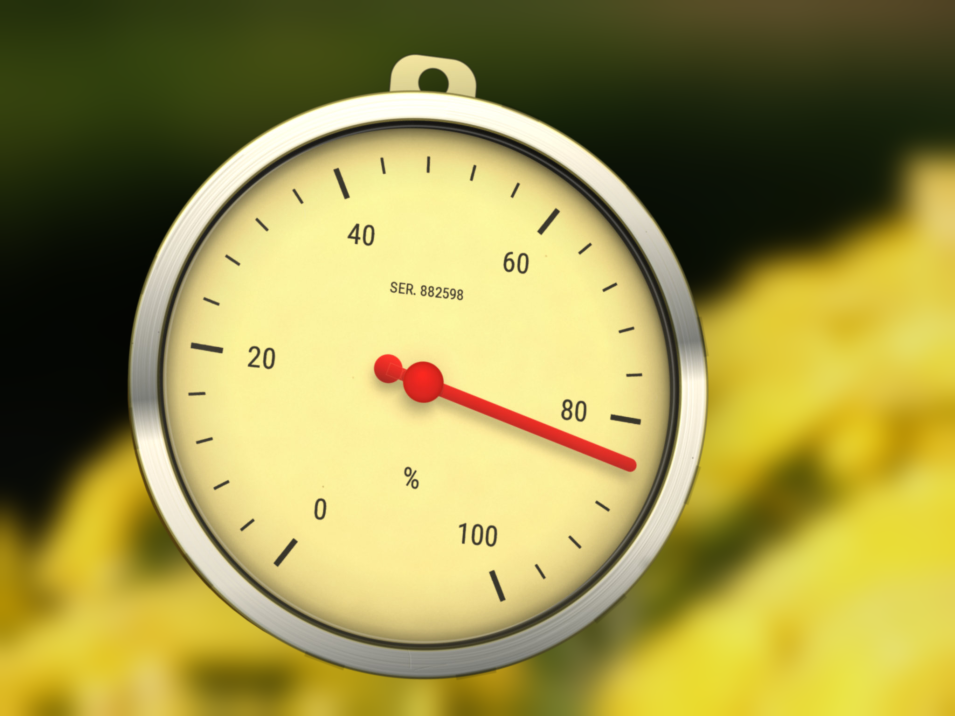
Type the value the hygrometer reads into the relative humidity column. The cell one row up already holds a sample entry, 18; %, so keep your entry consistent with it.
84; %
